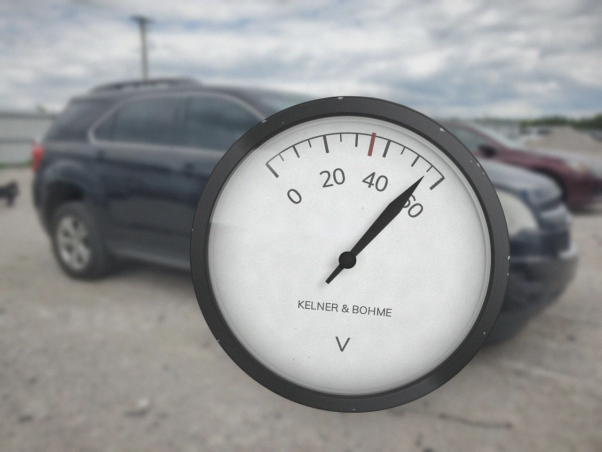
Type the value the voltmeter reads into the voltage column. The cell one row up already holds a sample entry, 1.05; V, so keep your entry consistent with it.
55; V
